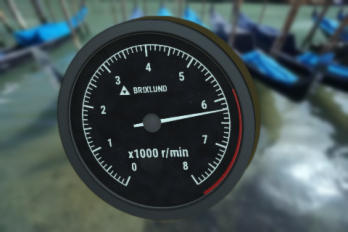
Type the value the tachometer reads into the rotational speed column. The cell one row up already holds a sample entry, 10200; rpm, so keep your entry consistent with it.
6200; rpm
